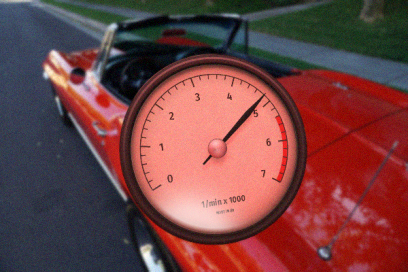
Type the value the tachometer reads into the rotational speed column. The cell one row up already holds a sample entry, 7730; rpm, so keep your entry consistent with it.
4800; rpm
